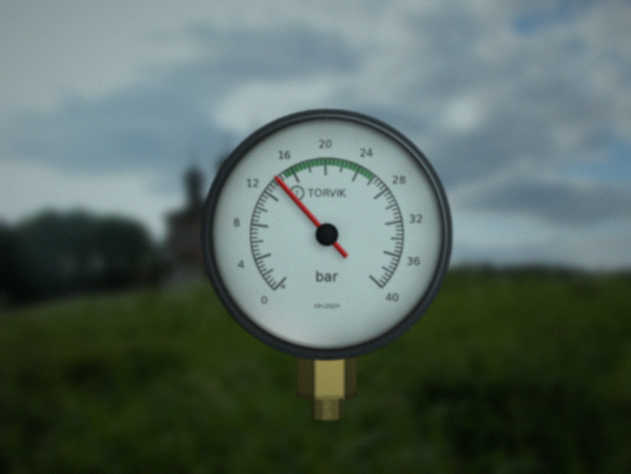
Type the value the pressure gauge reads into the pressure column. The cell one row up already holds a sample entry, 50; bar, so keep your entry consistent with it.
14; bar
